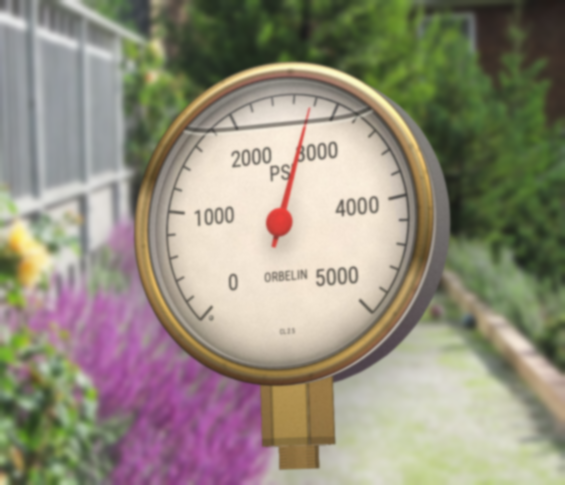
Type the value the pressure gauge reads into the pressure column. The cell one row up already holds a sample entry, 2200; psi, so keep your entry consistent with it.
2800; psi
